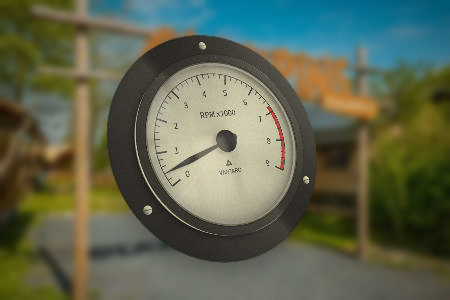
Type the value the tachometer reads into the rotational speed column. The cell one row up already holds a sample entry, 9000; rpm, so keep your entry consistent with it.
400; rpm
